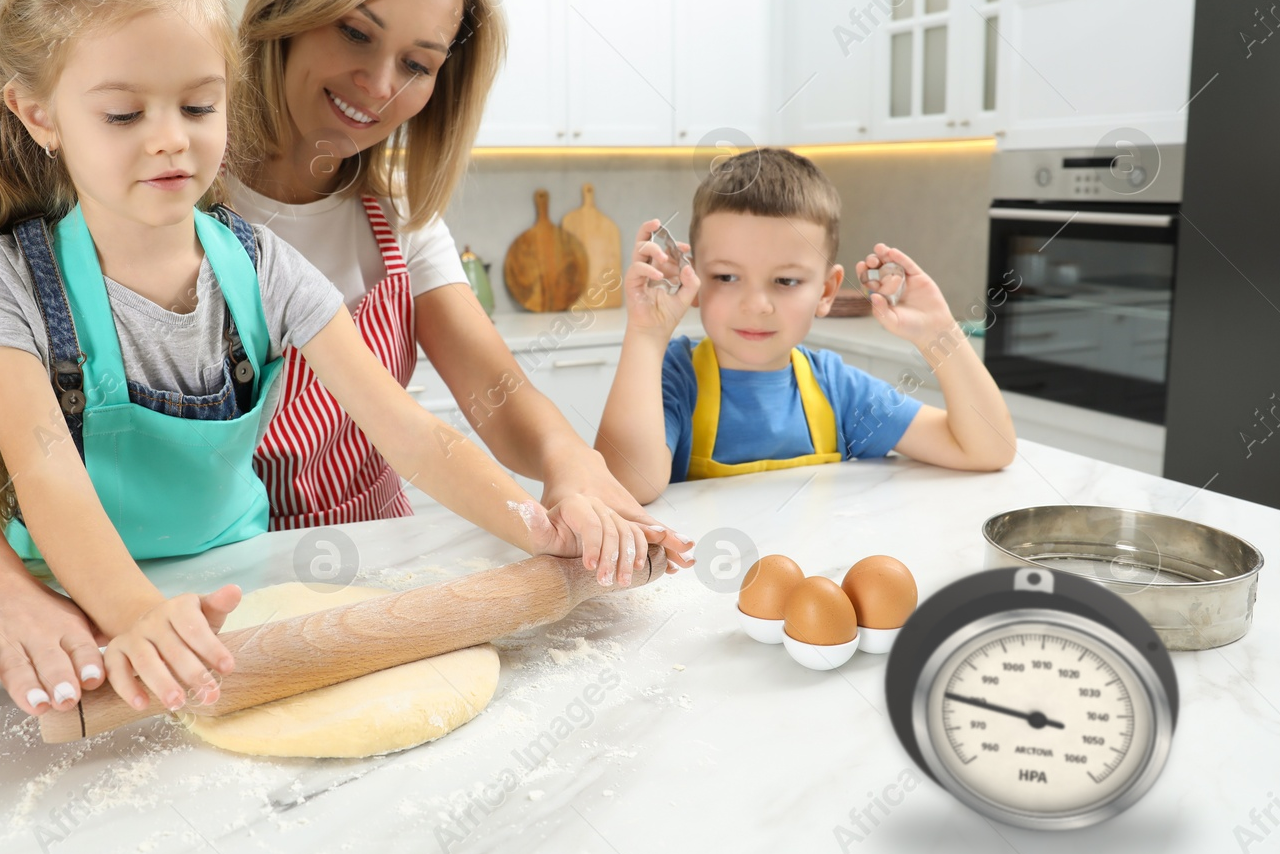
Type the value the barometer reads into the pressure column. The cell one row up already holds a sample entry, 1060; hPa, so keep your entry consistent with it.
980; hPa
